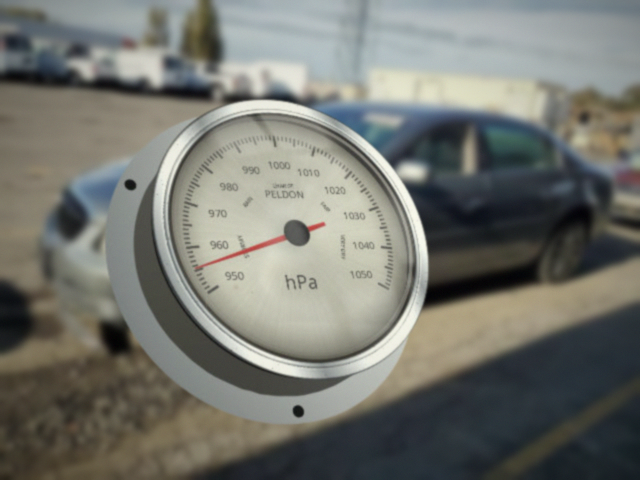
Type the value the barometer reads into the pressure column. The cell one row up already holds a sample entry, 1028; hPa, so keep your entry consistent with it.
955; hPa
